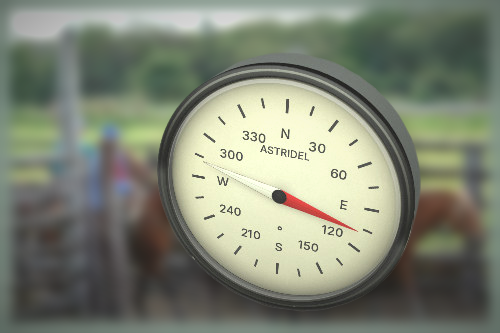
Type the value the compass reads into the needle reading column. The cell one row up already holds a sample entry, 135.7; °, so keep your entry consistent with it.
105; °
